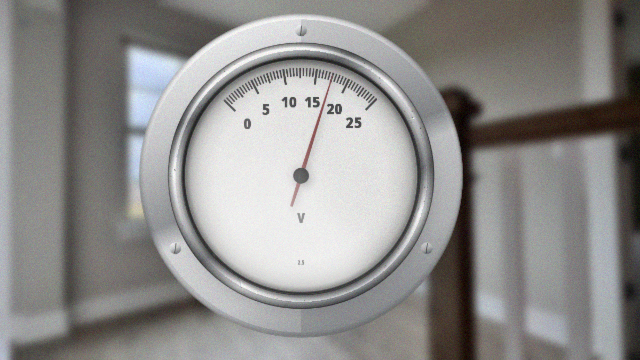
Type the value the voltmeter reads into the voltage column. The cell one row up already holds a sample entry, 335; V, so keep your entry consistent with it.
17.5; V
